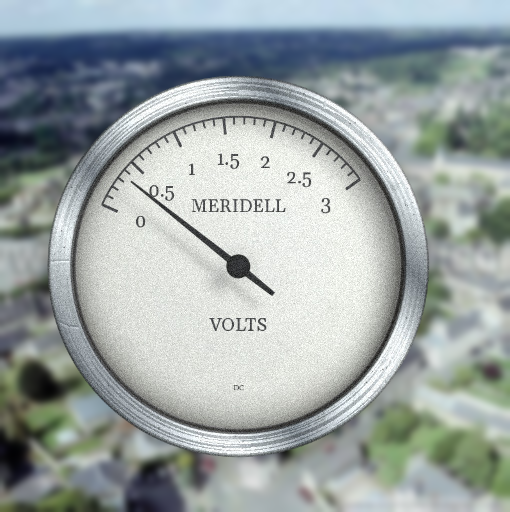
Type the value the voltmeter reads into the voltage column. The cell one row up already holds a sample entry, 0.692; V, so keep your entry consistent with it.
0.35; V
